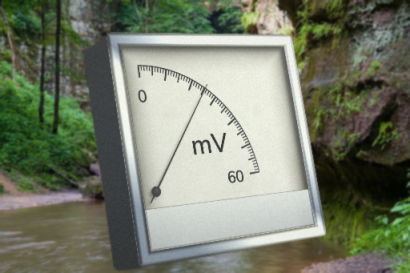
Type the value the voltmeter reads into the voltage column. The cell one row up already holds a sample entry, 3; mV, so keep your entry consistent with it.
25; mV
